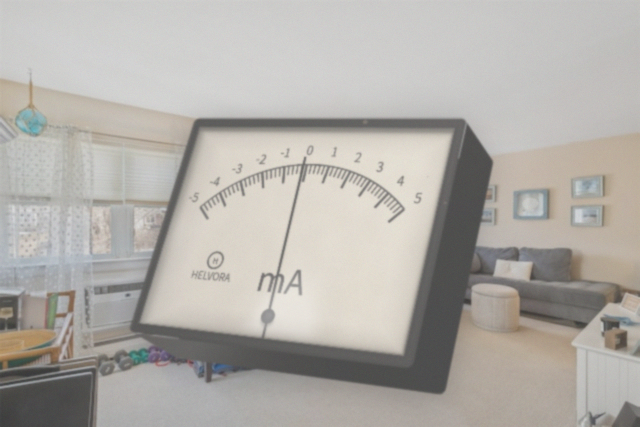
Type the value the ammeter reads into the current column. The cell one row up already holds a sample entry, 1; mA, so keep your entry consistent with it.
0; mA
